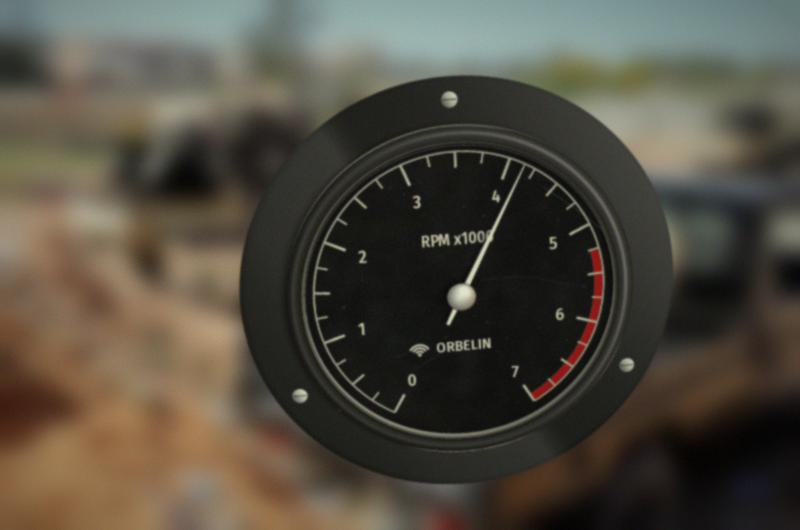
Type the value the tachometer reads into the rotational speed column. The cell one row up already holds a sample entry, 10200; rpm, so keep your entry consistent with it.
4125; rpm
